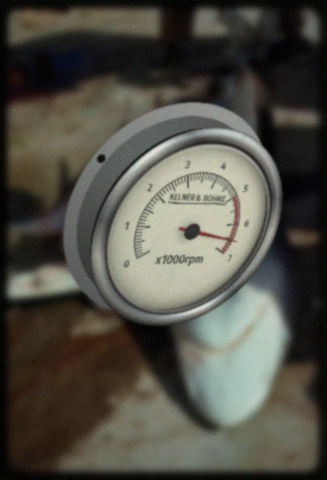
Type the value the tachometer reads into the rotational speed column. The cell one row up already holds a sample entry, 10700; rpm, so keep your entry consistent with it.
6500; rpm
